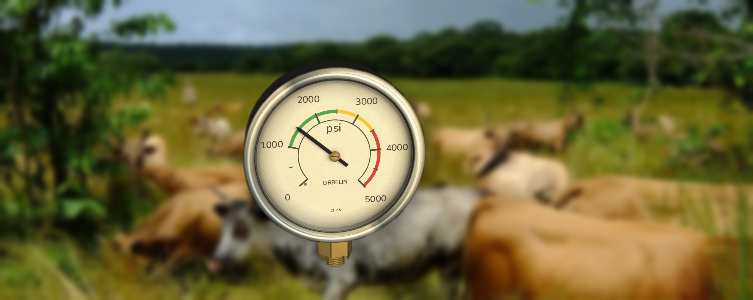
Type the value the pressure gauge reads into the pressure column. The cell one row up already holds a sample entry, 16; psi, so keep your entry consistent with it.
1500; psi
